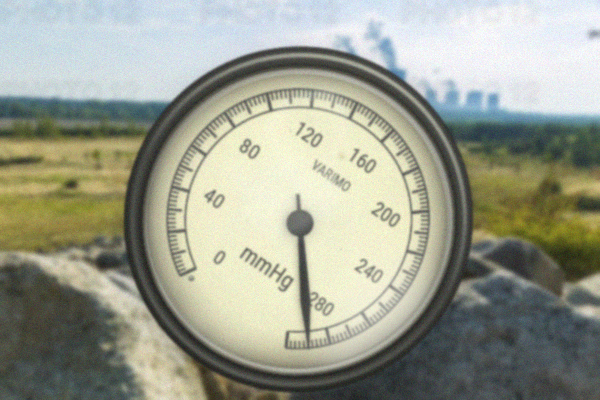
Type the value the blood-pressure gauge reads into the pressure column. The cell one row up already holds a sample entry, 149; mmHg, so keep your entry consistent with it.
290; mmHg
